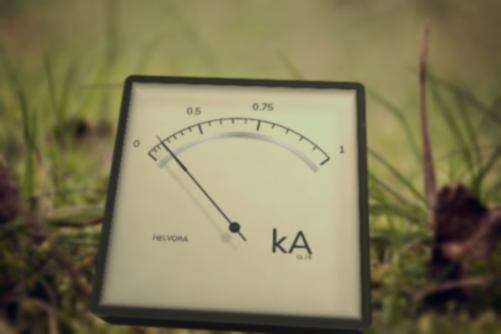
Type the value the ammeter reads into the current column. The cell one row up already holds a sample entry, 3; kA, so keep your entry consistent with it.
0.25; kA
